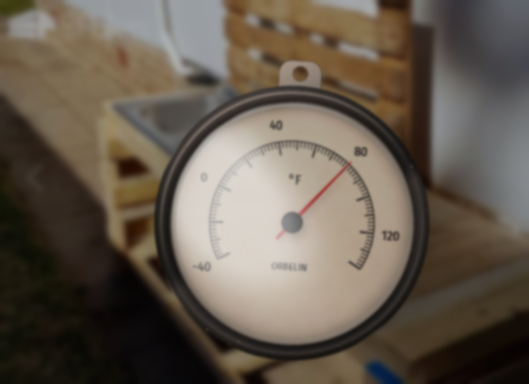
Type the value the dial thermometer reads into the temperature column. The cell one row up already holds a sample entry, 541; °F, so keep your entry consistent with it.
80; °F
